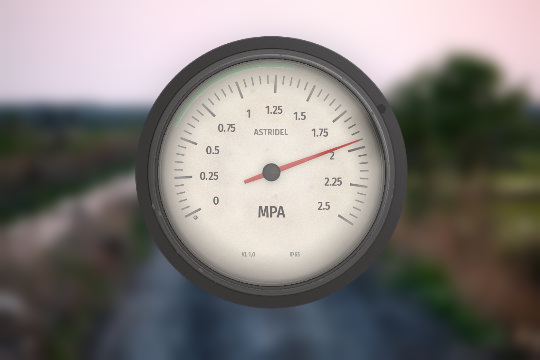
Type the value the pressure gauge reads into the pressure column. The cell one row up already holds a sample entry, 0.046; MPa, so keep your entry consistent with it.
1.95; MPa
